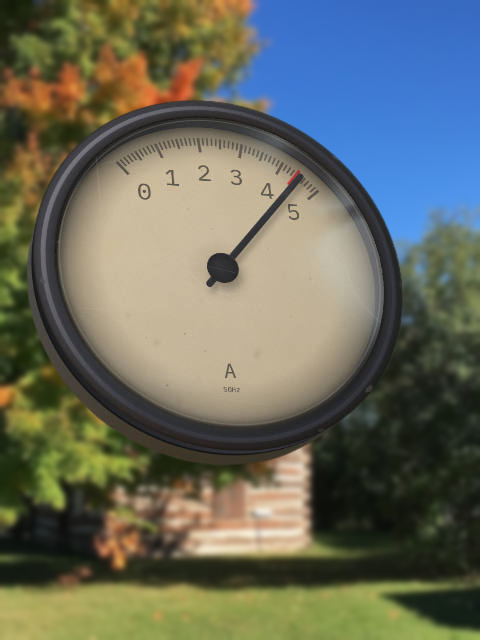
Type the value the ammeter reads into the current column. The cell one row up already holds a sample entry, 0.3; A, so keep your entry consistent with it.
4.5; A
